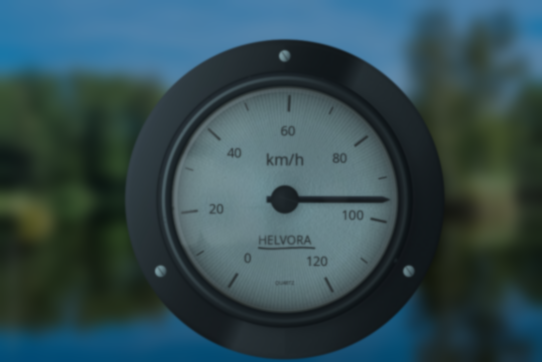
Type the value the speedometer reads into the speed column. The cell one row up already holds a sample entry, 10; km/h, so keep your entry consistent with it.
95; km/h
